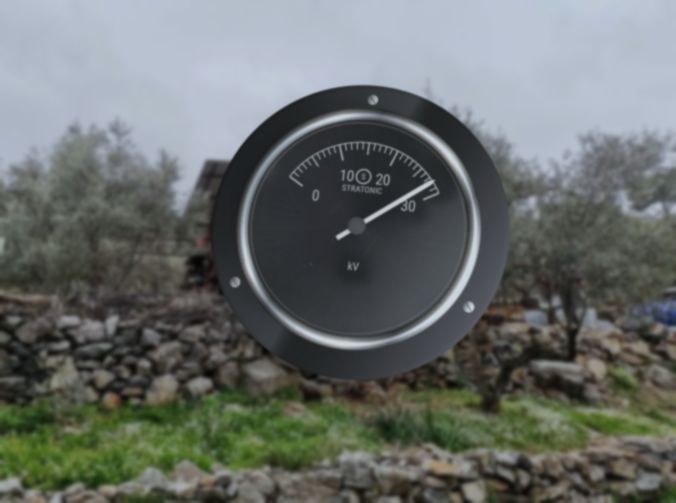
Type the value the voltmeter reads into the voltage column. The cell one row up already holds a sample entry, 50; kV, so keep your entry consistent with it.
28; kV
